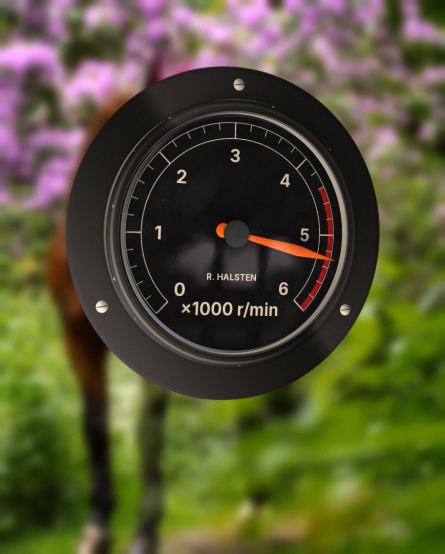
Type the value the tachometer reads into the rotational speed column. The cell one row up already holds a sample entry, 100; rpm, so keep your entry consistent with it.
5300; rpm
